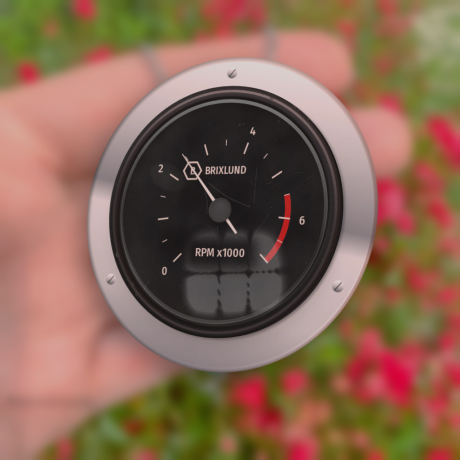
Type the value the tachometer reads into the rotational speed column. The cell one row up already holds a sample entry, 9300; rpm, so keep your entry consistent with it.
2500; rpm
